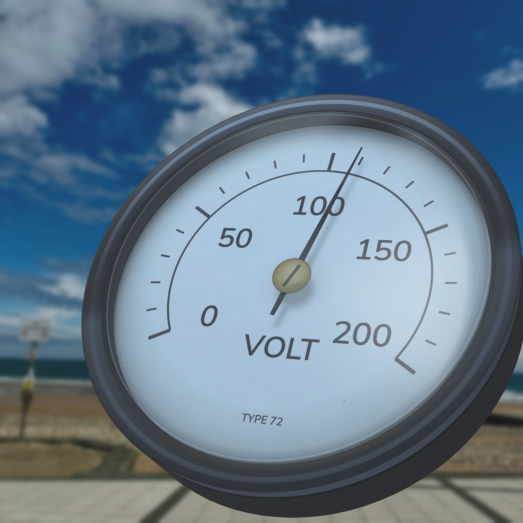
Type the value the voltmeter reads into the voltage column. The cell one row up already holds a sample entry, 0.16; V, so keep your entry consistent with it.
110; V
